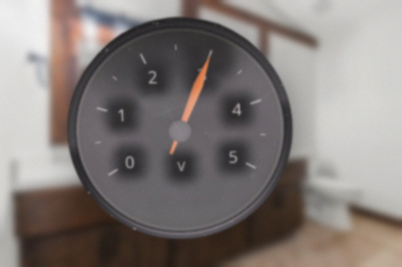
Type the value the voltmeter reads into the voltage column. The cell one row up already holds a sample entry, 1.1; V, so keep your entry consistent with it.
3; V
